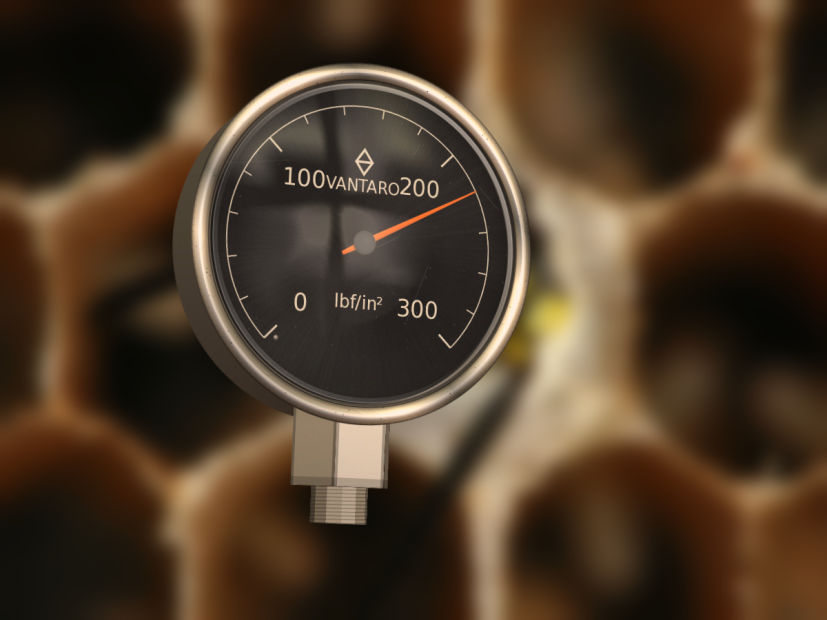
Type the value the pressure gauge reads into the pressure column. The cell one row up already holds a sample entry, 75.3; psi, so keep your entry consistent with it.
220; psi
